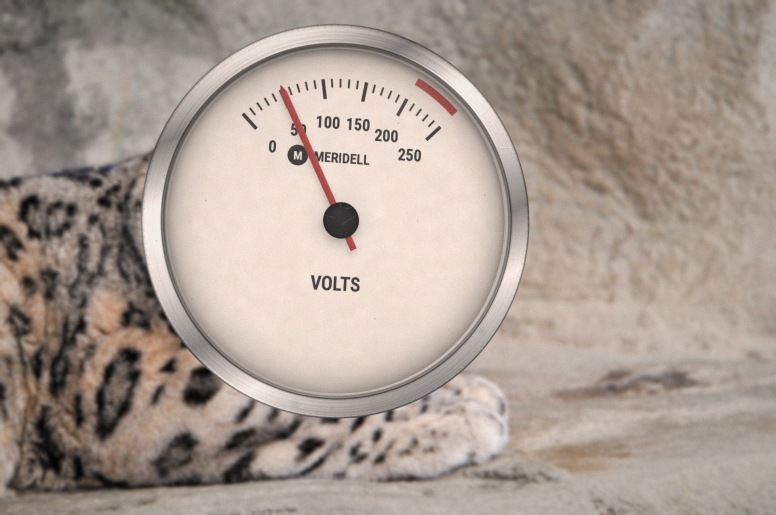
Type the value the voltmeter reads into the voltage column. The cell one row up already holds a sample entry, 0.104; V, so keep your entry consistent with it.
50; V
